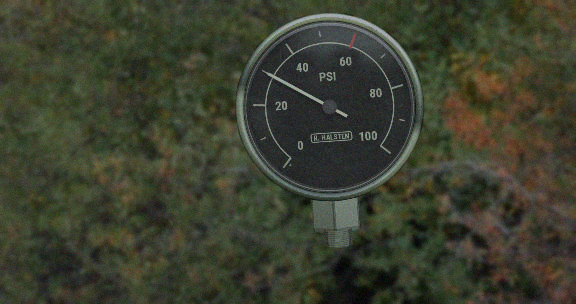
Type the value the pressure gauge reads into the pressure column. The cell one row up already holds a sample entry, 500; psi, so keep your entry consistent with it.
30; psi
